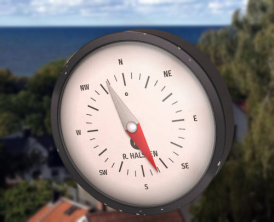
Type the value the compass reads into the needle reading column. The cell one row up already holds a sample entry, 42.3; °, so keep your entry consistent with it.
160; °
